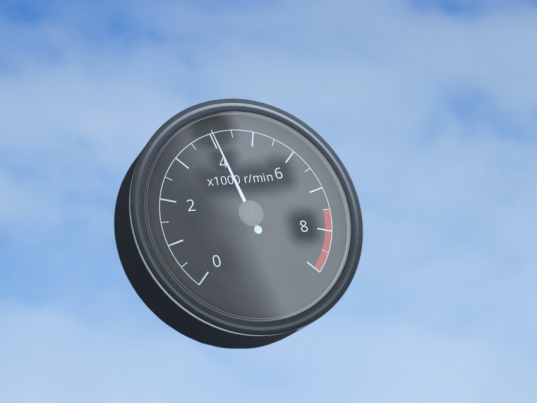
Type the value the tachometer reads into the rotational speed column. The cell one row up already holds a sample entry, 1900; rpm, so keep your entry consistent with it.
4000; rpm
